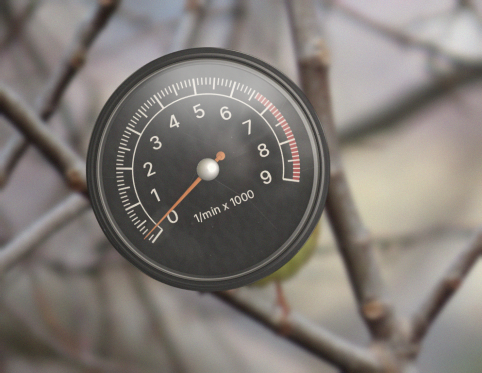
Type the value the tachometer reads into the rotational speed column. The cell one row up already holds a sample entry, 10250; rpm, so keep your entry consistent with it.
200; rpm
